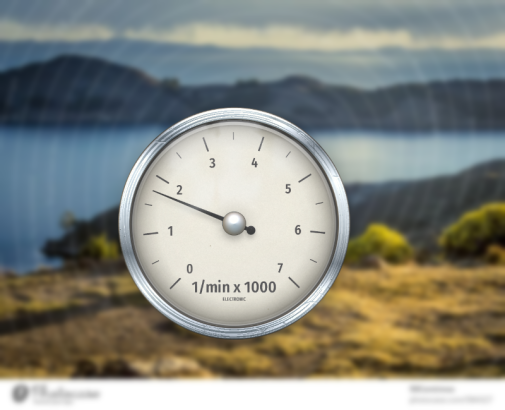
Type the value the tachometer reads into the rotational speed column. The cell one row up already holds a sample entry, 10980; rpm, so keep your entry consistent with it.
1750; rpm
